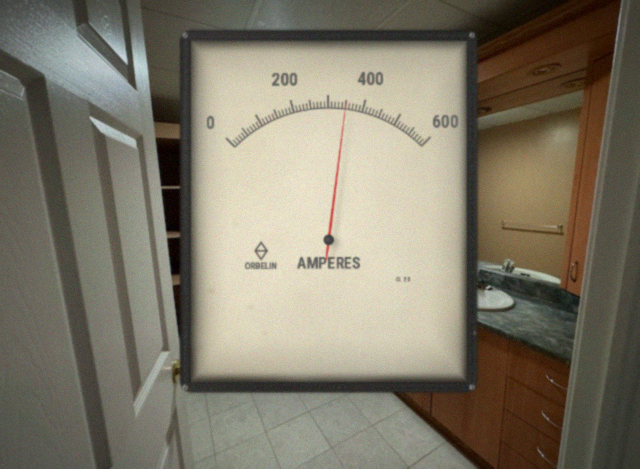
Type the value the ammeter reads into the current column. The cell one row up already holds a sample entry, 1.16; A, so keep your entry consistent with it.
350; A
